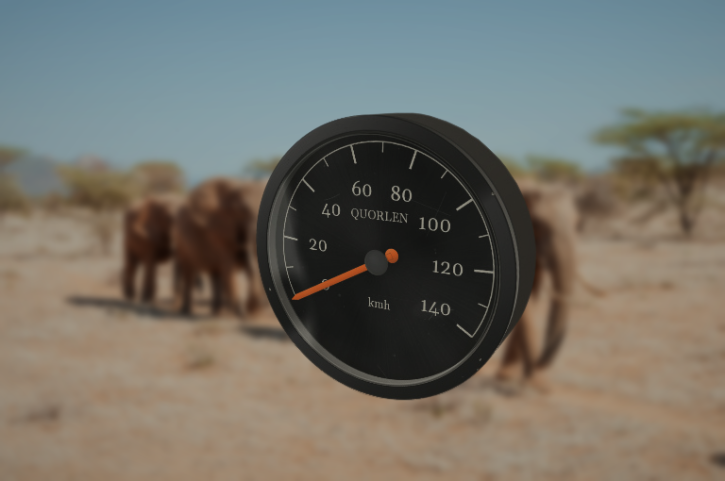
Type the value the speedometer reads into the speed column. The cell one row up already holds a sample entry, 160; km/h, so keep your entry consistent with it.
0; km/h
